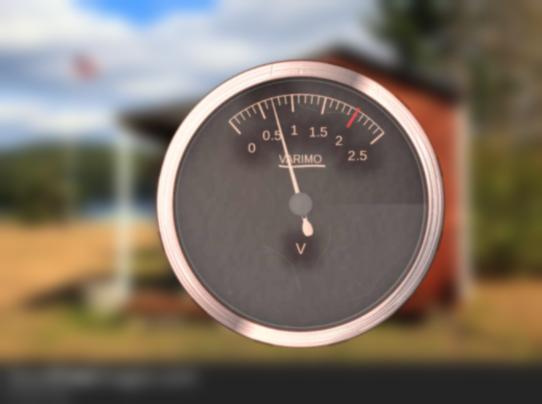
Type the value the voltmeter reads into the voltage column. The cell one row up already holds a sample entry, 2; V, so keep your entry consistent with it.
0.7; V
